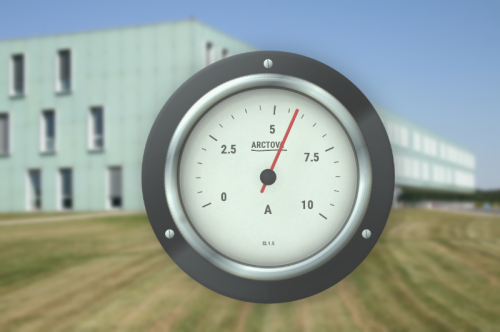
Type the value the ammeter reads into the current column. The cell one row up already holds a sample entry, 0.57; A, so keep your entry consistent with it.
5.75; A
